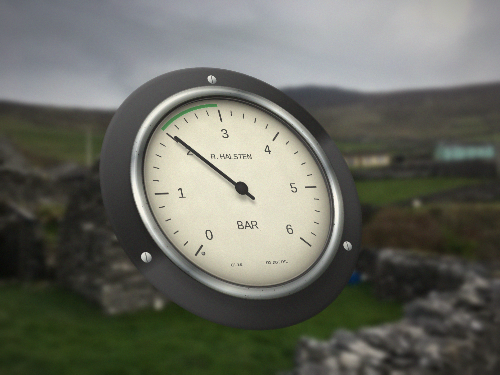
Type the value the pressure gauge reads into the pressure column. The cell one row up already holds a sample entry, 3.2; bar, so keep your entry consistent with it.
2; bar
